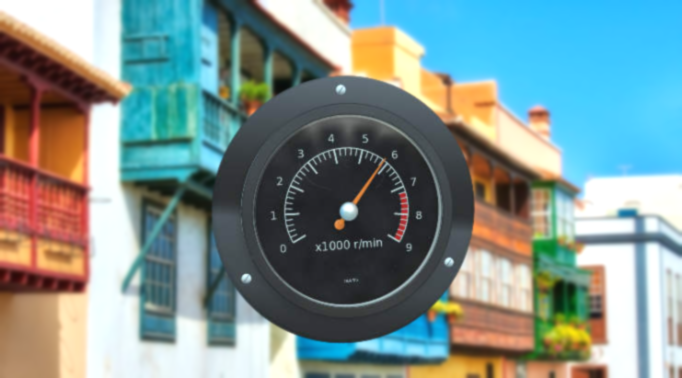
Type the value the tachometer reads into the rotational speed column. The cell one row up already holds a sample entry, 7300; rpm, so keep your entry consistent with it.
5800; rpm
